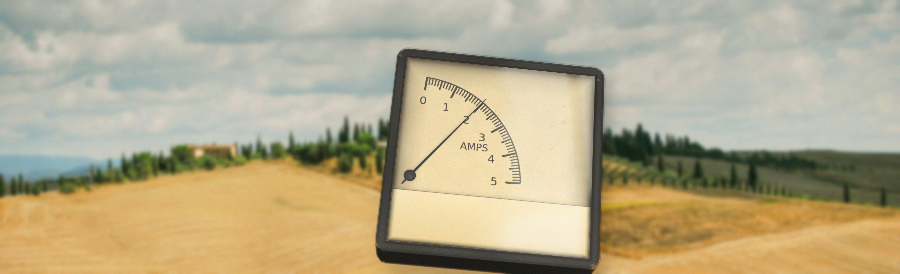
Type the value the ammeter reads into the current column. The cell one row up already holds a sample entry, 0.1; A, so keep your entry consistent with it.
2; A
